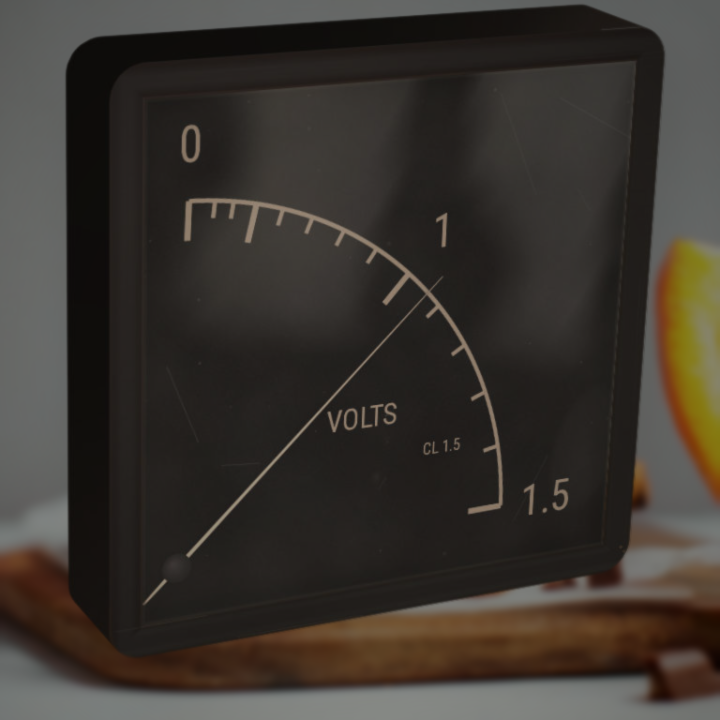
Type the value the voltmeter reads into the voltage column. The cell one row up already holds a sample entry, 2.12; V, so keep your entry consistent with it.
1.05; V
